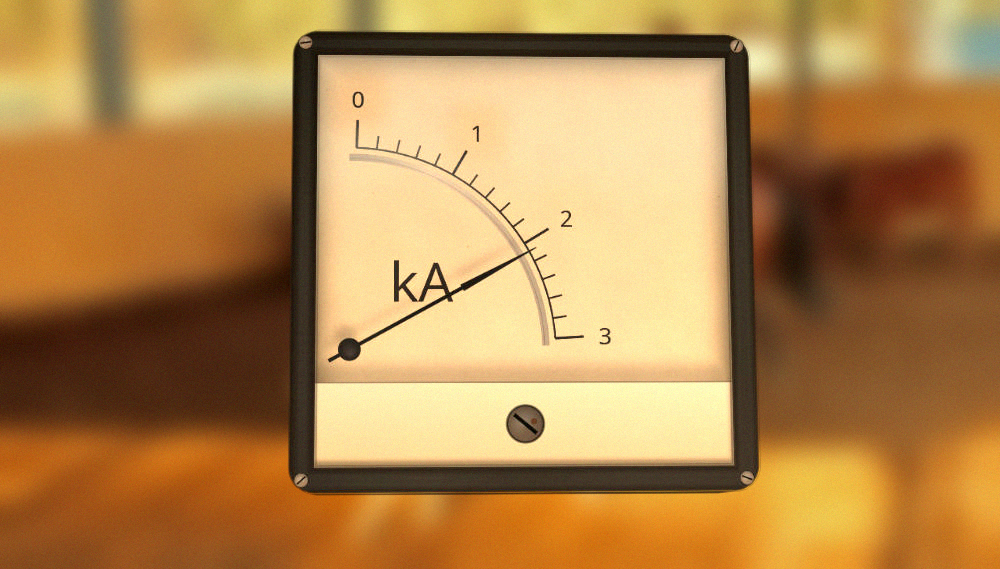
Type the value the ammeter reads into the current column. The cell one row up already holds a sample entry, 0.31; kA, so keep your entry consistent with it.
2.1; kA
